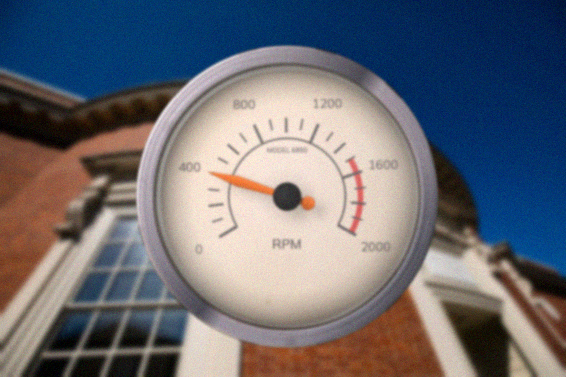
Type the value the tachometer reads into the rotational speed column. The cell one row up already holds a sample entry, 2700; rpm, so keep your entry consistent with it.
400; rpm
